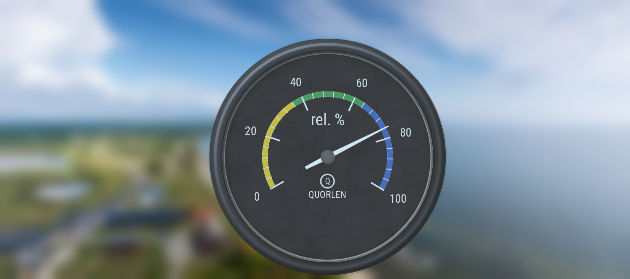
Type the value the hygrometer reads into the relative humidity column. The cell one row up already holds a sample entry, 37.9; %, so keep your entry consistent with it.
76; %
